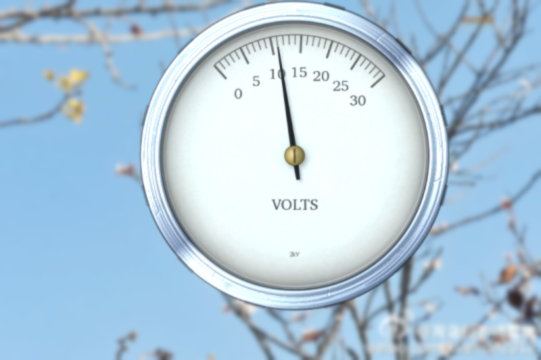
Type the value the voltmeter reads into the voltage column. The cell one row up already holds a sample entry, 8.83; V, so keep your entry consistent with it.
11; V
